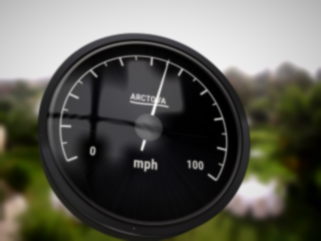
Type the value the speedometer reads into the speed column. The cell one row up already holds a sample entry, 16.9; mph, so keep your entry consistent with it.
55; mph
